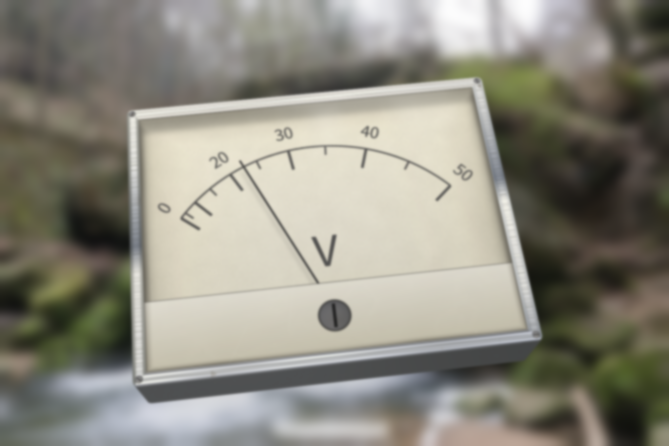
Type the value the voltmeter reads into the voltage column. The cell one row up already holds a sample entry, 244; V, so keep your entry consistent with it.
22.5; V
